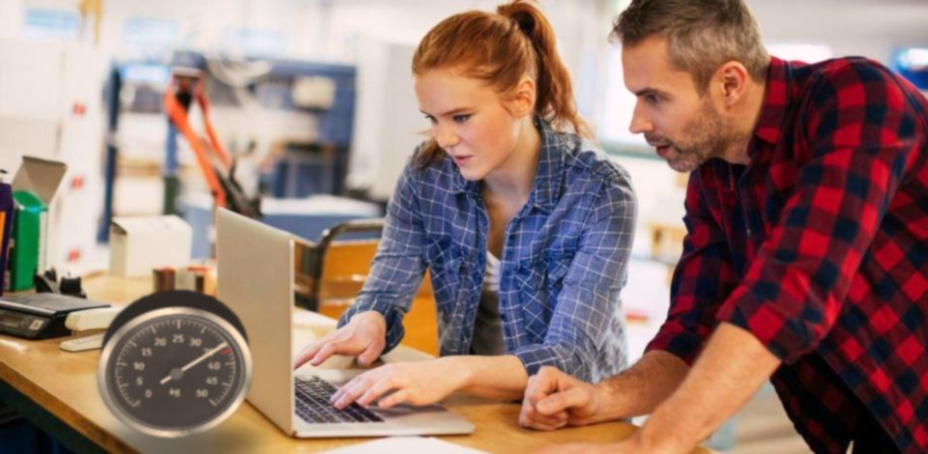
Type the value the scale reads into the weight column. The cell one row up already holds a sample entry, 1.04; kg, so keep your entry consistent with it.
35; kg
